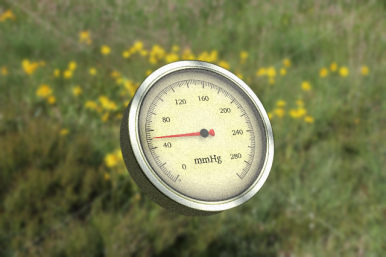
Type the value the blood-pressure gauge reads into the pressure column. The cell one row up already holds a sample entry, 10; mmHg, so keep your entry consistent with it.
50; mmHg
